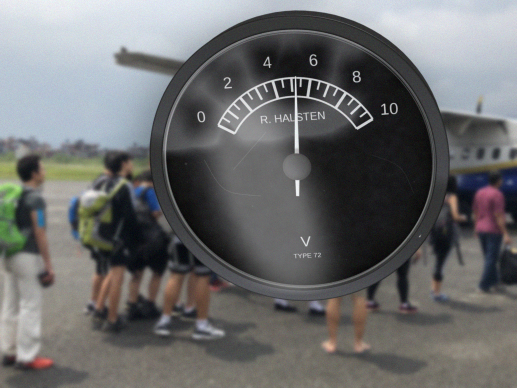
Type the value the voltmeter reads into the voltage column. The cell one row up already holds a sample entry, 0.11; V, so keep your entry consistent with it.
5.25; V
